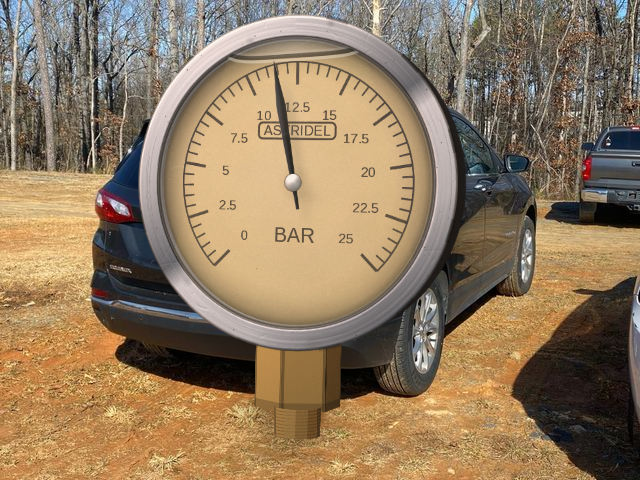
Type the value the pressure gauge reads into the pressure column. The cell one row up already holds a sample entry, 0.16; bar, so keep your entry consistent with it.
11.5; bar
